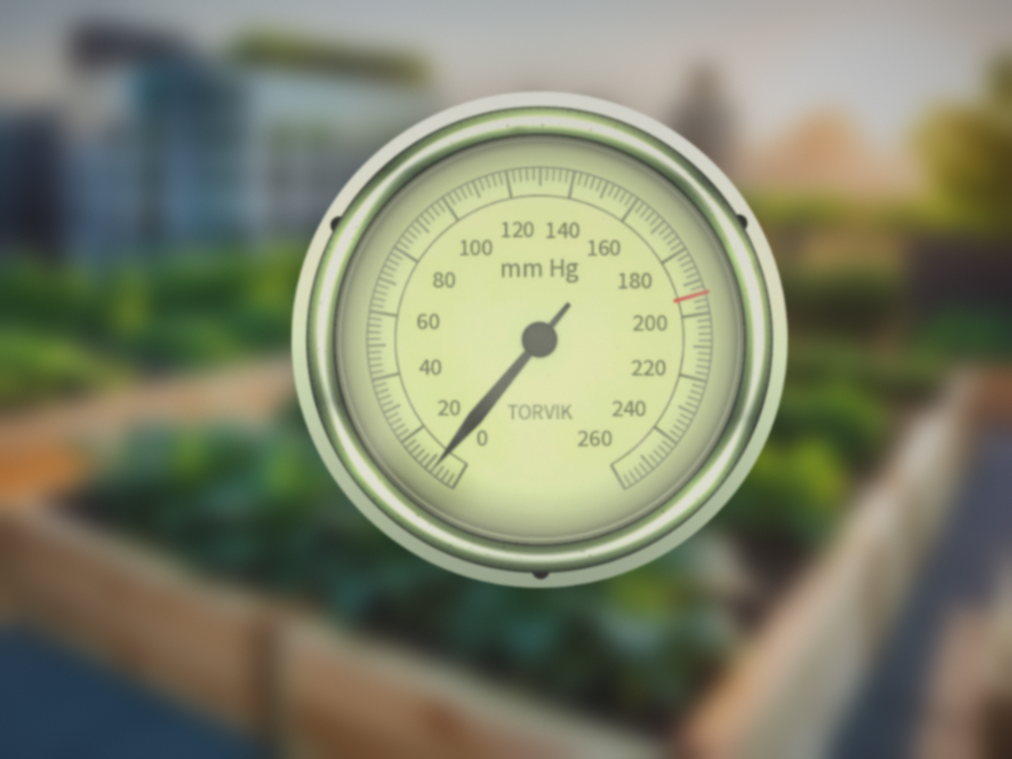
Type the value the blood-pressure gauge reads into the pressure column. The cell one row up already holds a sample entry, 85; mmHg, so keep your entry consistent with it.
8; mmHg
